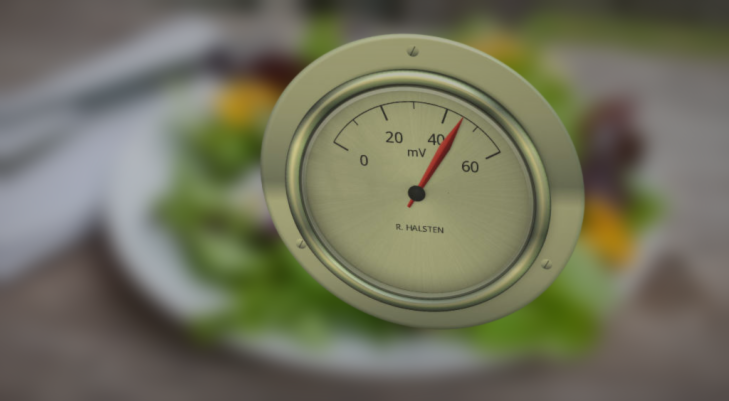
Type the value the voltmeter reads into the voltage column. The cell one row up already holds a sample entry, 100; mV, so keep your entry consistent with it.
45; mV
